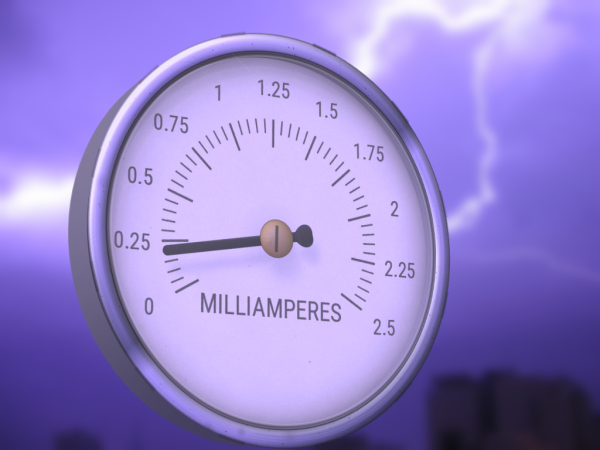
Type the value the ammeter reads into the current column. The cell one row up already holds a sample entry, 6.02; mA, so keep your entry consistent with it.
0.2; mA
